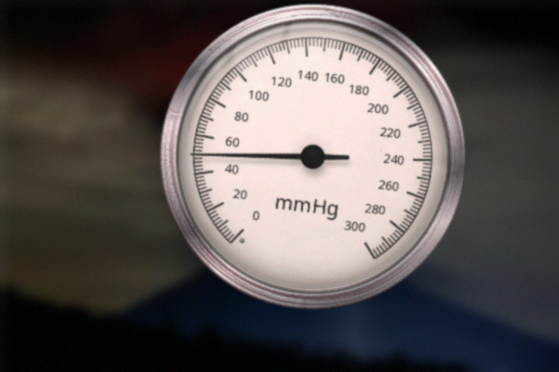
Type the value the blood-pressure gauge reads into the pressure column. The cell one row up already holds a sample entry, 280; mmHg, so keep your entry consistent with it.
50; mmHg
